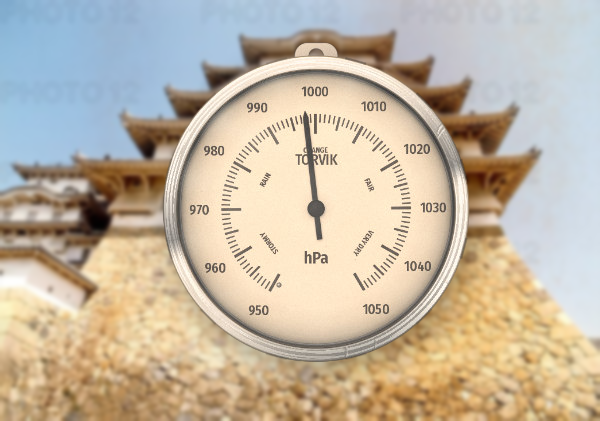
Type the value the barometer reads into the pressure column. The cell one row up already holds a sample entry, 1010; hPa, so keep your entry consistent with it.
998; hPa
